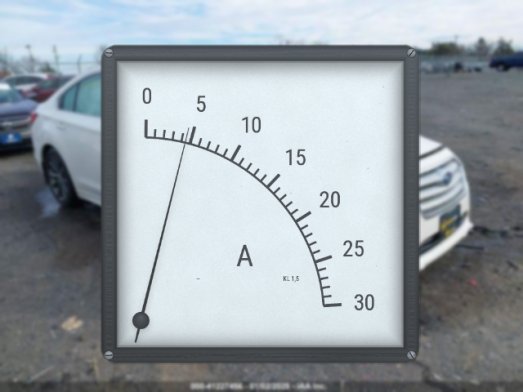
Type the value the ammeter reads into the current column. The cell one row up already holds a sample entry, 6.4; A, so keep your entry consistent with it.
4.5; A
